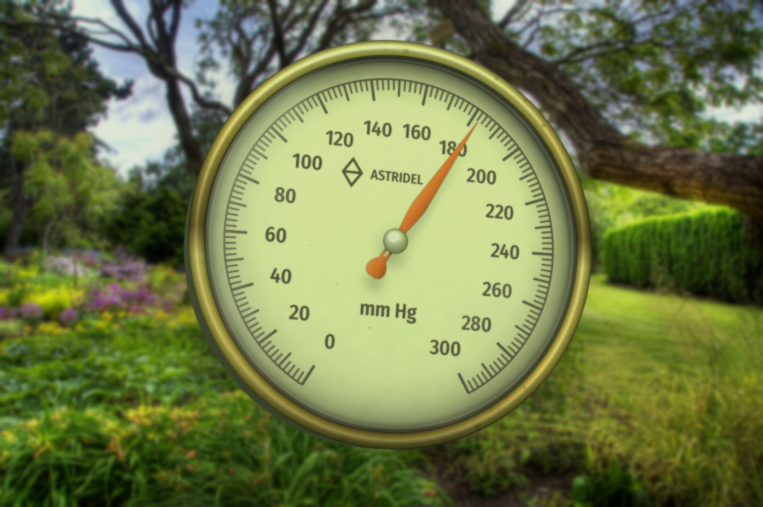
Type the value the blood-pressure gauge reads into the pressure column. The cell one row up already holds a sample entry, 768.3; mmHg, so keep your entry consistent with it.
182; mmHg
